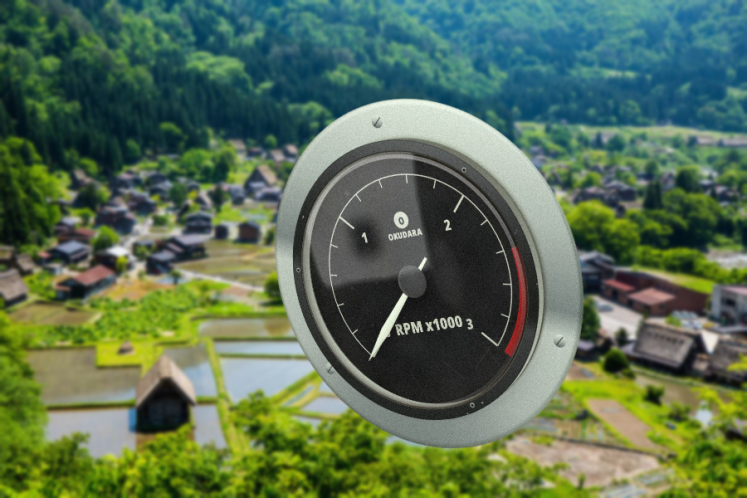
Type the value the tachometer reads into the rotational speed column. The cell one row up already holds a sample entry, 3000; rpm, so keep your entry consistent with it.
0; rpm
